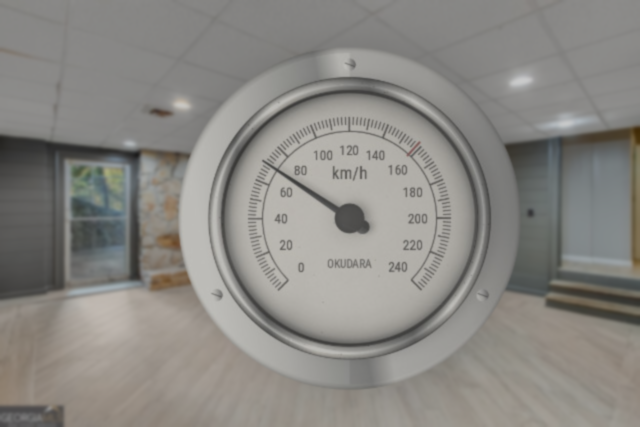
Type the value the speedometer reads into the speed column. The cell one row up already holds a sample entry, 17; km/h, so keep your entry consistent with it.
70; km/h
